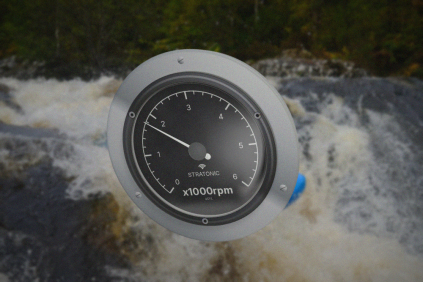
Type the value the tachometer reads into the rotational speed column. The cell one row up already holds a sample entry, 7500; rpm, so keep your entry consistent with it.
1800; rpm
